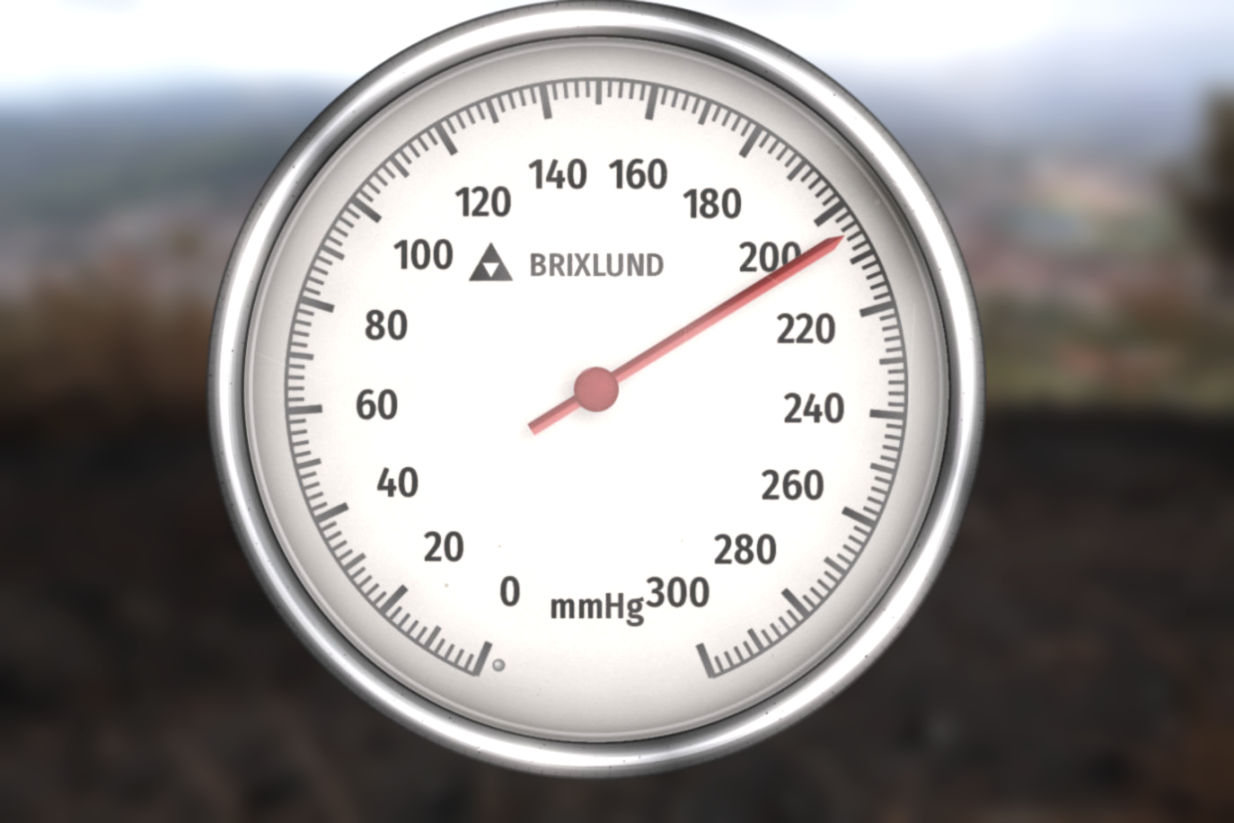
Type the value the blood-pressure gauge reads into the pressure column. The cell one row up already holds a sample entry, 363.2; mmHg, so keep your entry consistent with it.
205; mmHg
